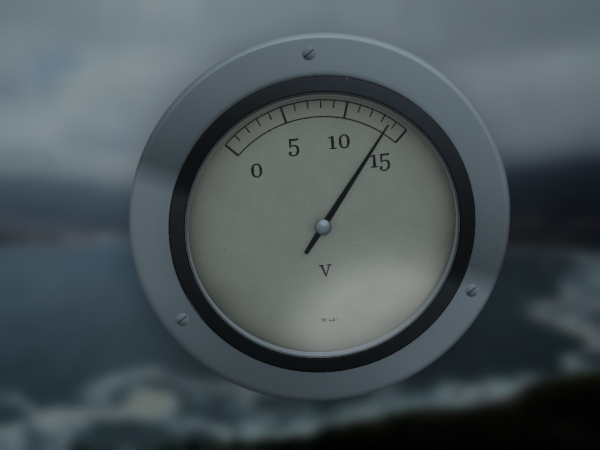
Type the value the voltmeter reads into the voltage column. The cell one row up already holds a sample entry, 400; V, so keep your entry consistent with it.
13.5; V
